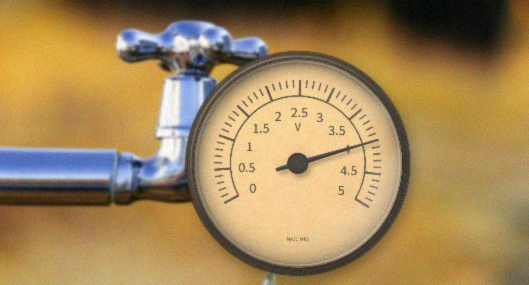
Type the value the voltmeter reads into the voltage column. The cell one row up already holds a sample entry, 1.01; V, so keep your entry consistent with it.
4; V
